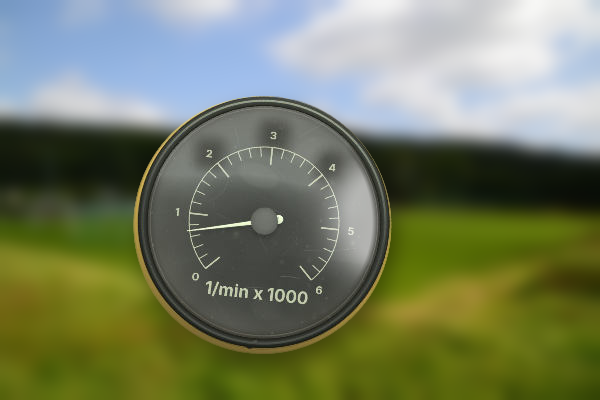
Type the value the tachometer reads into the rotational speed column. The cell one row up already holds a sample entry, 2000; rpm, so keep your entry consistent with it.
700; rpm
